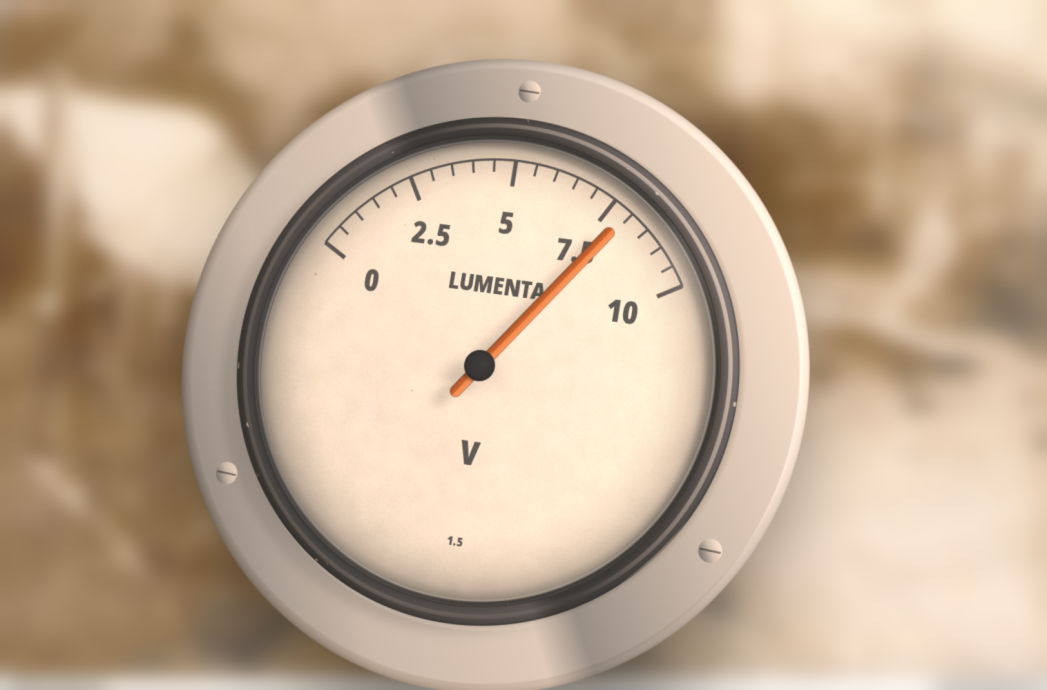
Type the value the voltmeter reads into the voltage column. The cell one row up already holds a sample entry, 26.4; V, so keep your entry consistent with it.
8; V
